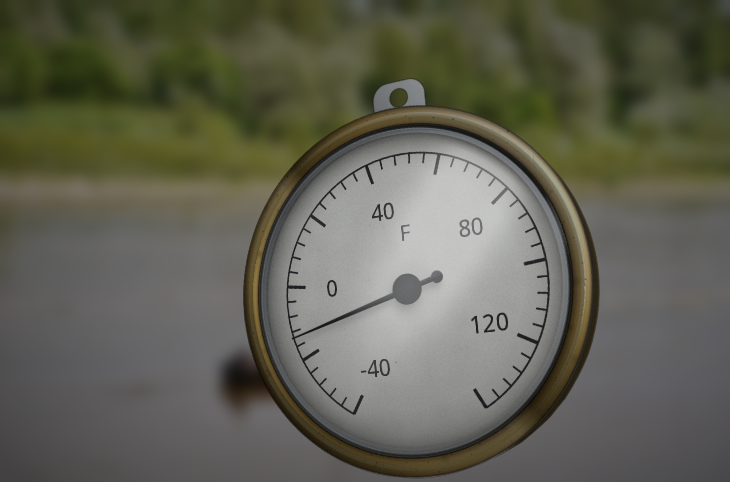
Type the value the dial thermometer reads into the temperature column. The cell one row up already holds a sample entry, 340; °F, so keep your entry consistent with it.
-14; °F
